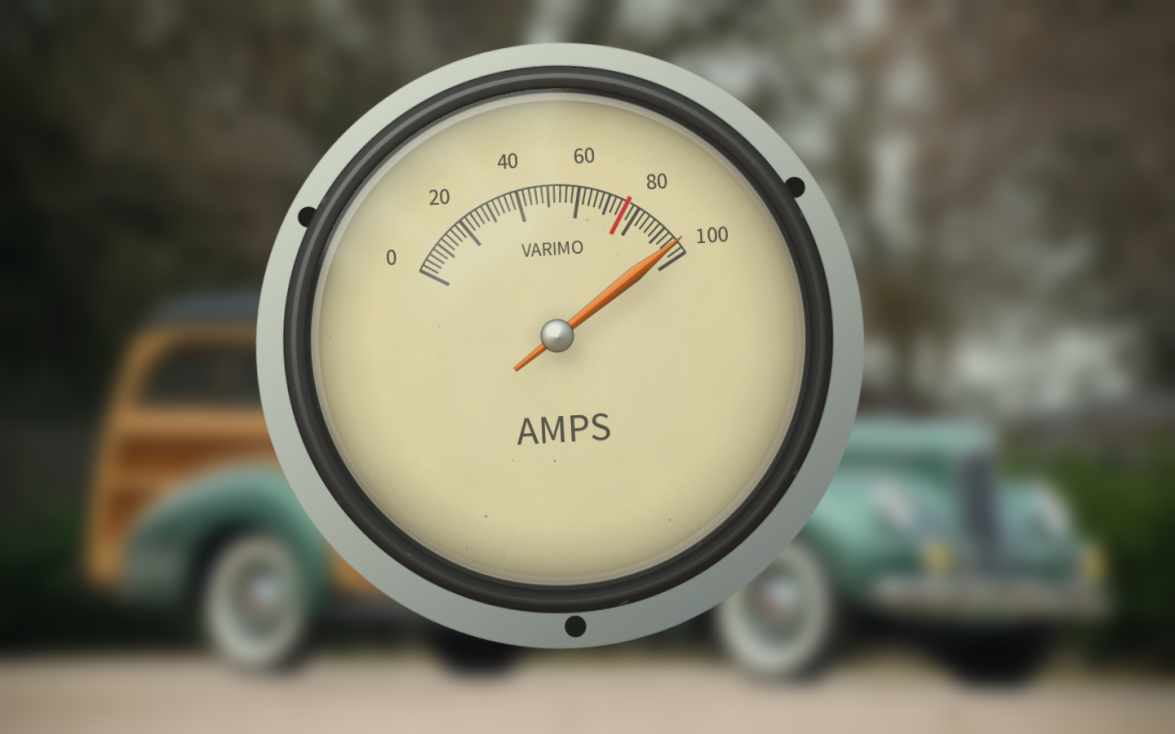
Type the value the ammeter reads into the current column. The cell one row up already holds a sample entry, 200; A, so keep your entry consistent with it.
96; A
